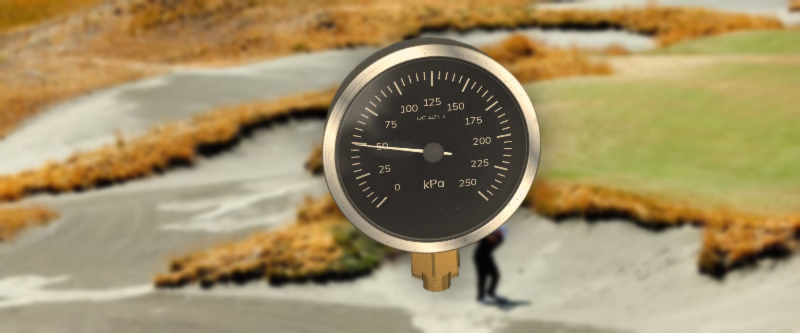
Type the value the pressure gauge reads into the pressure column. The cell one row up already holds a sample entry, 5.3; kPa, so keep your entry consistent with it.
50; kPa
